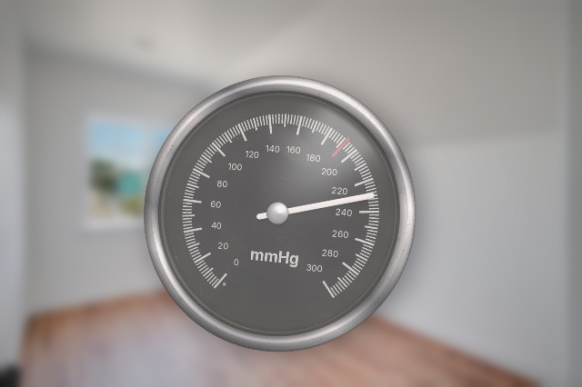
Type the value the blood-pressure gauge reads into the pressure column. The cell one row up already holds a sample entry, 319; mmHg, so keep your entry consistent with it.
230; mmHg
